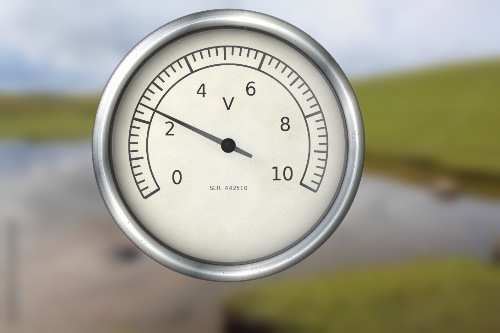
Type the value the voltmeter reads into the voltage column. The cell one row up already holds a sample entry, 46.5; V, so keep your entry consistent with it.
2.4; V
